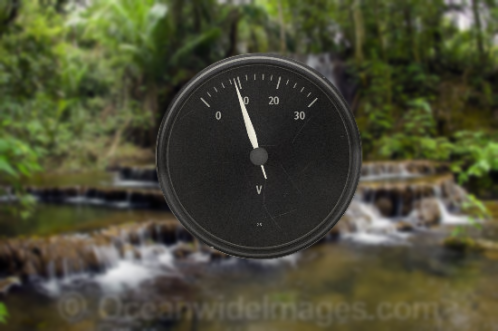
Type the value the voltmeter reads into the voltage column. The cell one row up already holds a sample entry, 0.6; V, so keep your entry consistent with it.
9; V
